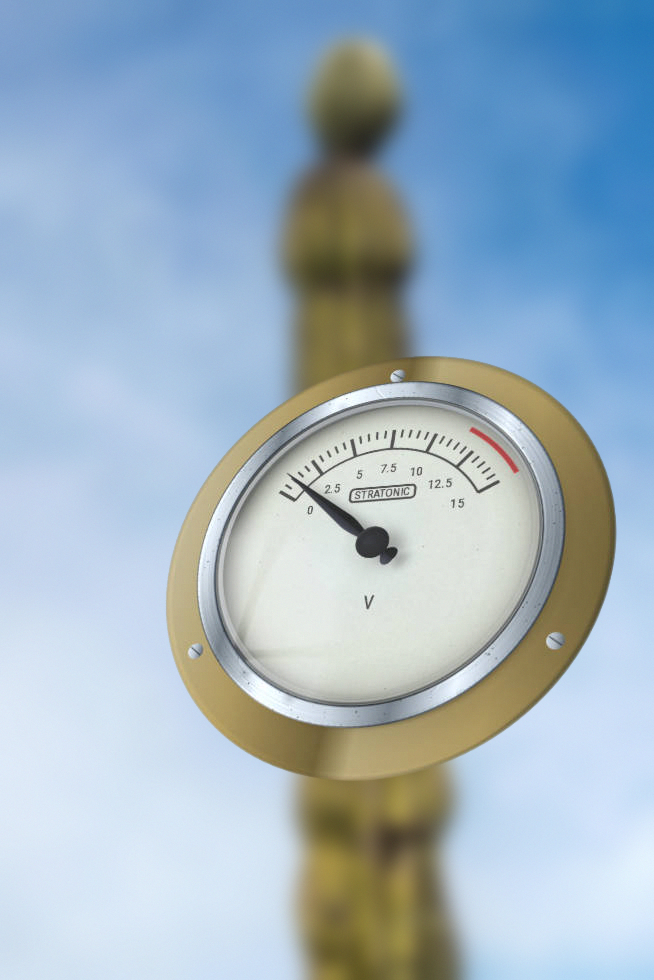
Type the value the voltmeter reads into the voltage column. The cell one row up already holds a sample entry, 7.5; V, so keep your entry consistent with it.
1; V
